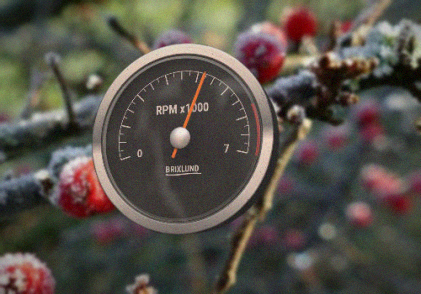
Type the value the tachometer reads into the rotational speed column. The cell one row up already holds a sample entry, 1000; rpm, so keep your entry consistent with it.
4250; rpm
